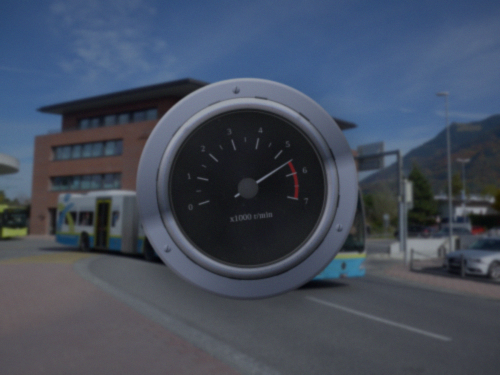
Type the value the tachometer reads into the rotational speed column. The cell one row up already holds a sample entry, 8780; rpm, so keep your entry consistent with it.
5500; rpm
